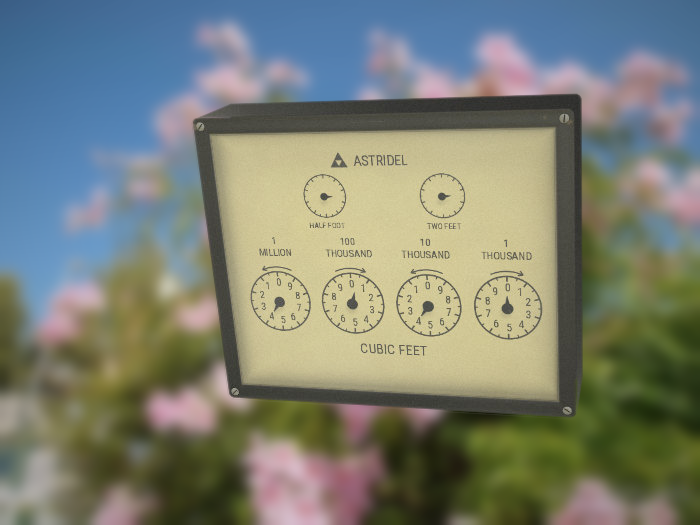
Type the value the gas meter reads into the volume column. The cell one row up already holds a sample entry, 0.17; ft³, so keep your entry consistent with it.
404000; ft³
